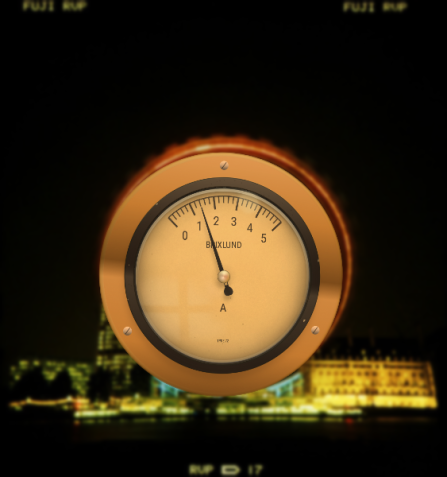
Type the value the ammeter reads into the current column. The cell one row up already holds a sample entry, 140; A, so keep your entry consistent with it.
1.4; A
